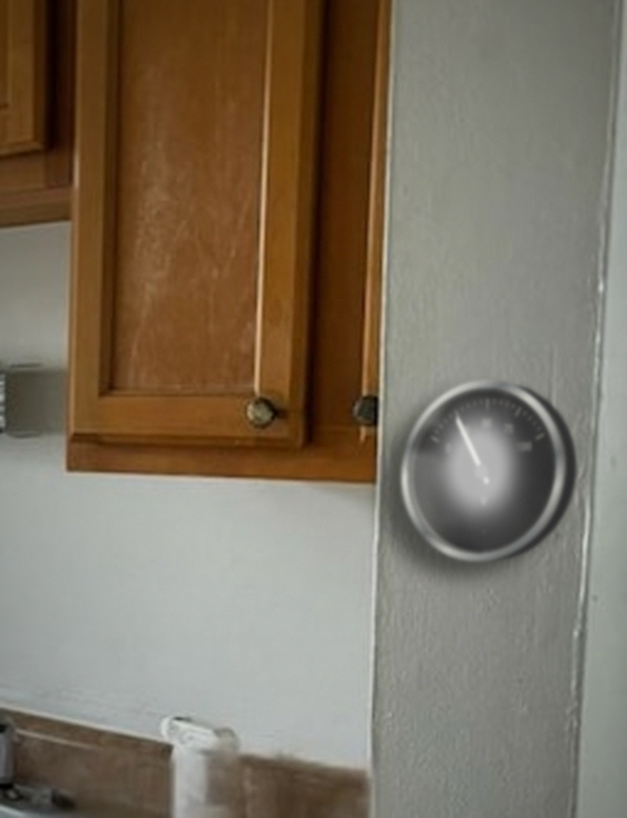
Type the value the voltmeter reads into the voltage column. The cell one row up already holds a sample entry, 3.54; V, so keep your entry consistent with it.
25; V
